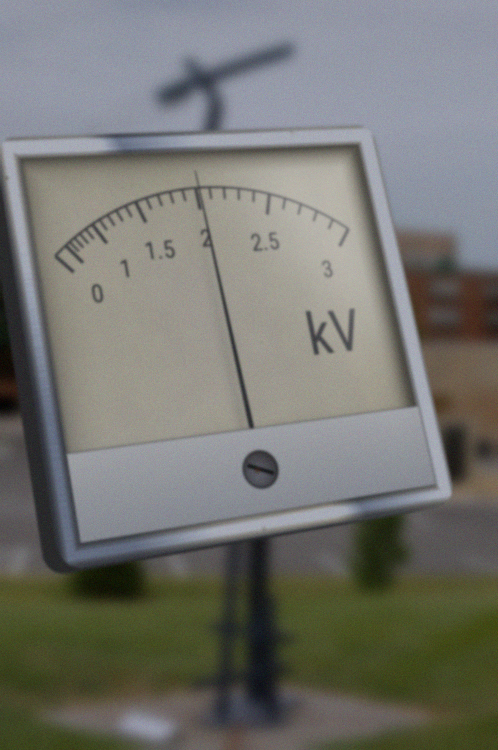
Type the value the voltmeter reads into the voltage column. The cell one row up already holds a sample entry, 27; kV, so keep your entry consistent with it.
2; kV
